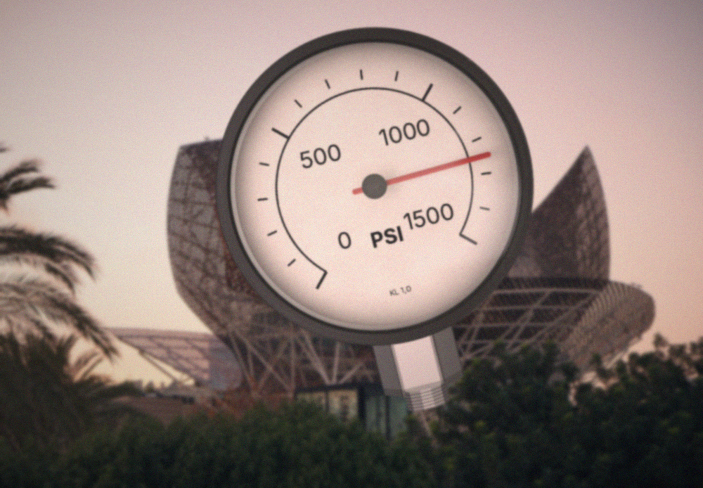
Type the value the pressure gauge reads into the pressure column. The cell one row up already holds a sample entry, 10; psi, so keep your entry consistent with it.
1250; psi
